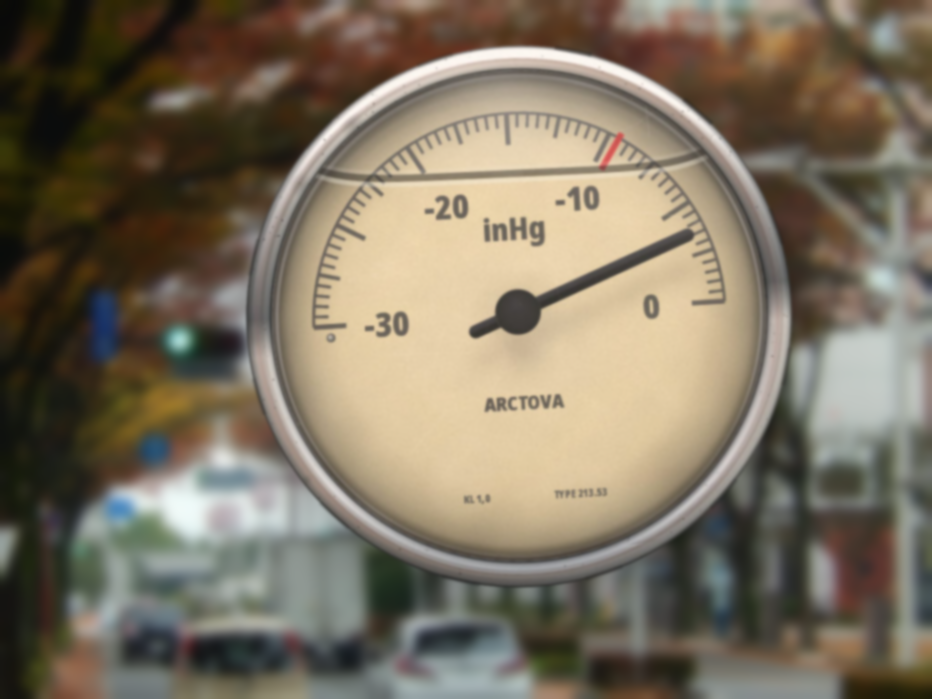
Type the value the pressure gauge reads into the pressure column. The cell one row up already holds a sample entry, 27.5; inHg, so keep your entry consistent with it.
-3.5; inHg
